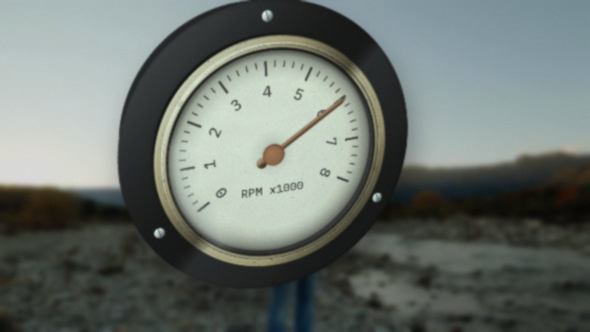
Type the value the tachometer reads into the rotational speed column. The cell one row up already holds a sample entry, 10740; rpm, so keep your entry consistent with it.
6000; rpm
